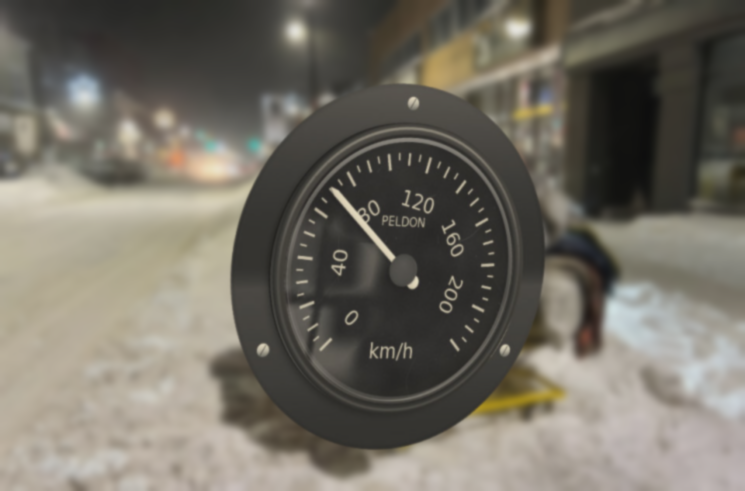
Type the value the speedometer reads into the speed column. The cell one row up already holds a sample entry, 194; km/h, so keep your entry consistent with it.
70; km/h
